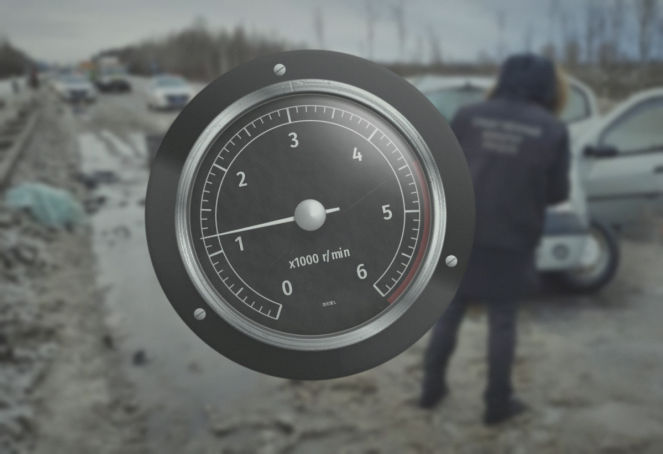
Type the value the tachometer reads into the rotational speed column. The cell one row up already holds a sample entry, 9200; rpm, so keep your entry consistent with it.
1200; rpm
